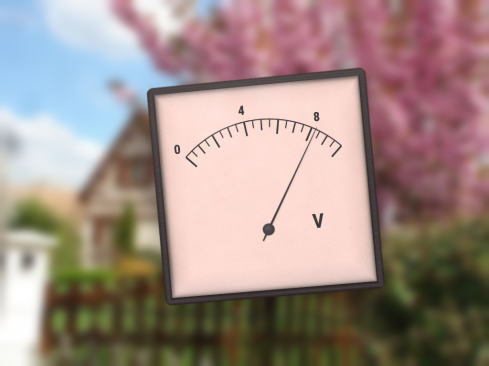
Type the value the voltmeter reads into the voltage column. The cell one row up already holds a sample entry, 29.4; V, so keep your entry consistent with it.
8.25; V
